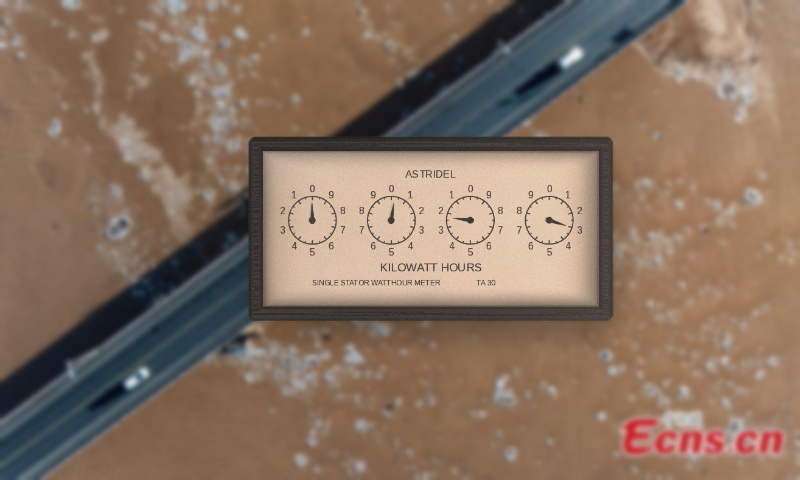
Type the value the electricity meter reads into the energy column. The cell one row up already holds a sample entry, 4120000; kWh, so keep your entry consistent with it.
23; kWh
